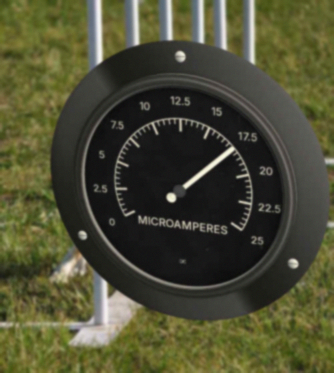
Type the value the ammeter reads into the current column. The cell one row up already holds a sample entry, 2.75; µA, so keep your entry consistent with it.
17.5; µA
